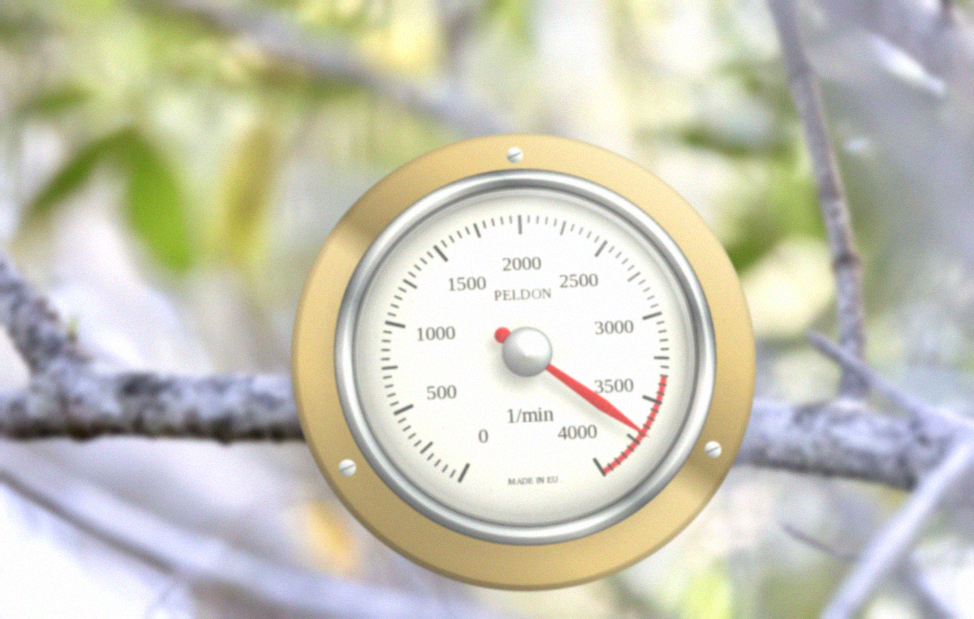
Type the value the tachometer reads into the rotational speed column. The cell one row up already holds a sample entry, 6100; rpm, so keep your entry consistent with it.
3700; rpm
